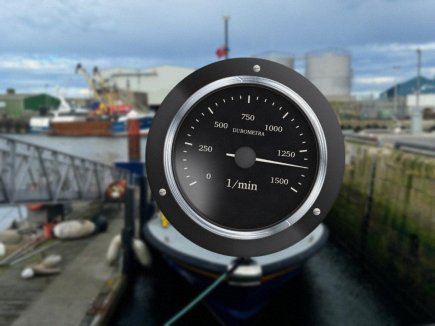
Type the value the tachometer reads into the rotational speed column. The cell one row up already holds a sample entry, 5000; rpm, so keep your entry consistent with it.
1350; rpm
